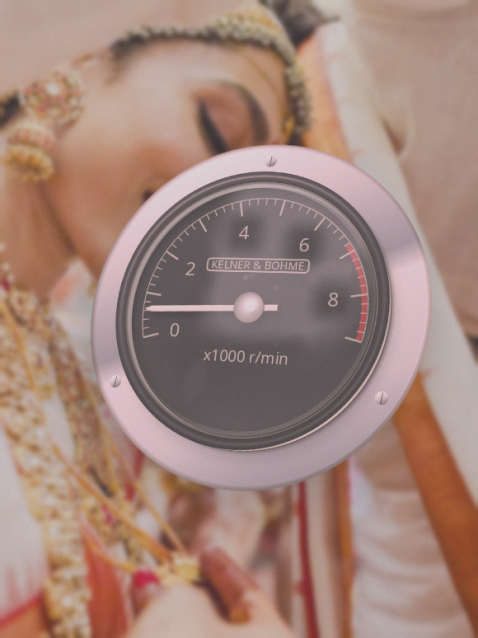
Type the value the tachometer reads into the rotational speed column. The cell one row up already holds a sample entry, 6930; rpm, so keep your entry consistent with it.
600; rpm
